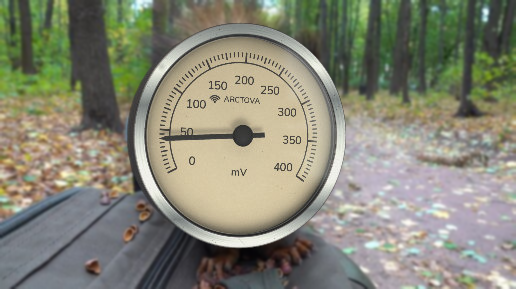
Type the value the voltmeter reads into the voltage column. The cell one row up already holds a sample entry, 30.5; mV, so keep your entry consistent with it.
40; mV
